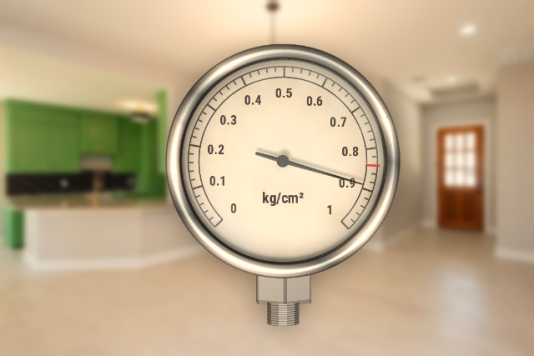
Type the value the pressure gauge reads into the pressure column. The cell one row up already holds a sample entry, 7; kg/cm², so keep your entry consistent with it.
0.89; kg/cm²
